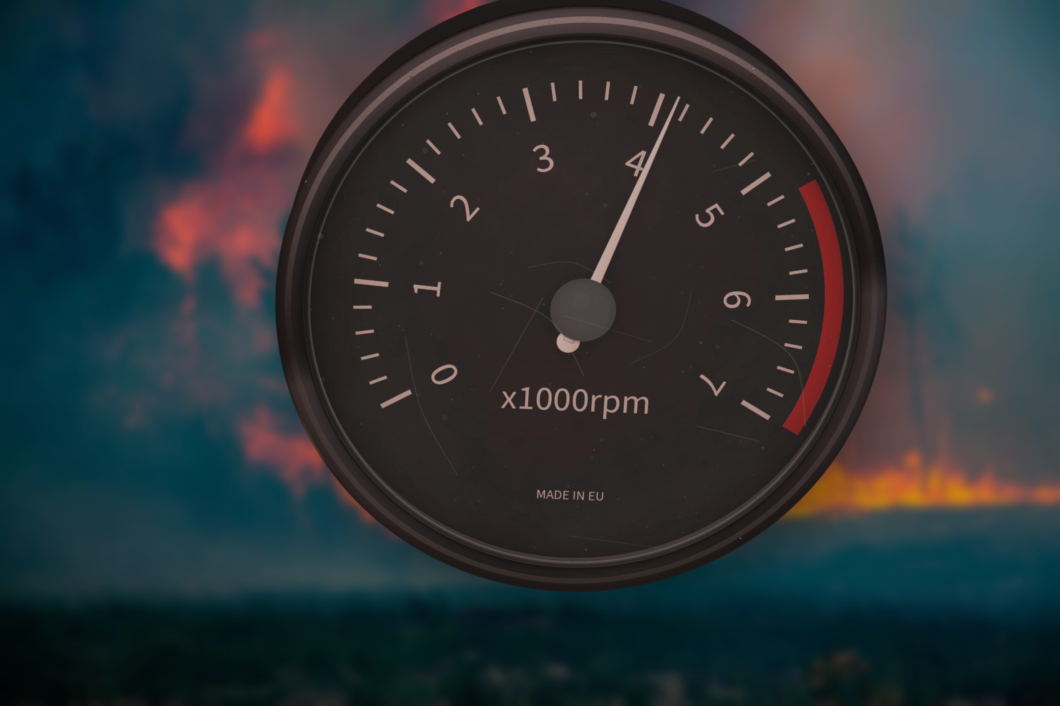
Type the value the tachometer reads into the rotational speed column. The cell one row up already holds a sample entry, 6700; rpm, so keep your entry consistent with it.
4100; rpm
